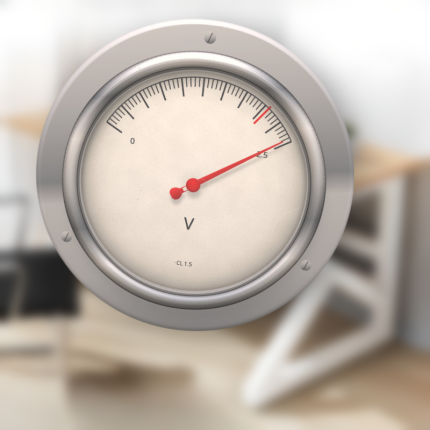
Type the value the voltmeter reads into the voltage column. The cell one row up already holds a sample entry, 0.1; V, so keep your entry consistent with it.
2.45; V
